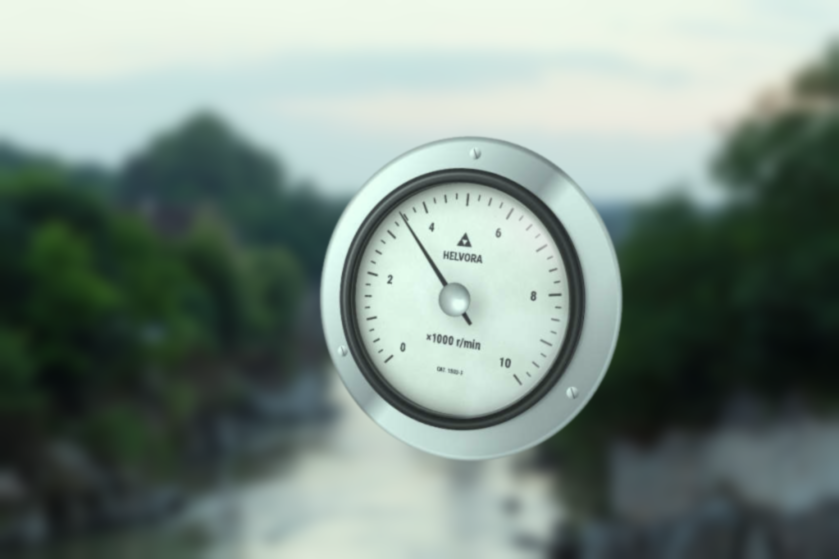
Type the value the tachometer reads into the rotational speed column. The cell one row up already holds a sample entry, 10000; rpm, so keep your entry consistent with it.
3500; rpm
